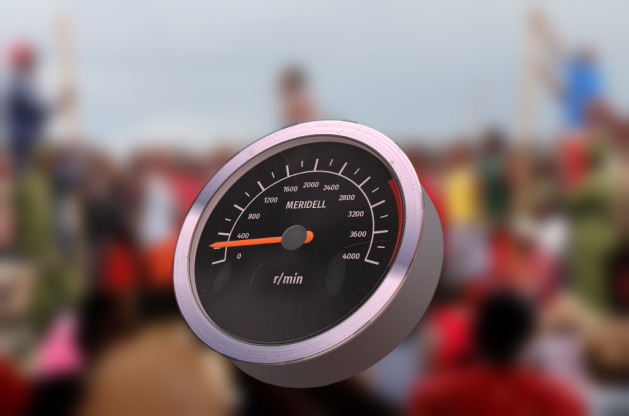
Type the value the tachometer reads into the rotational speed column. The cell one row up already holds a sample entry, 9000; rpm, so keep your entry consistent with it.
200; rpm
